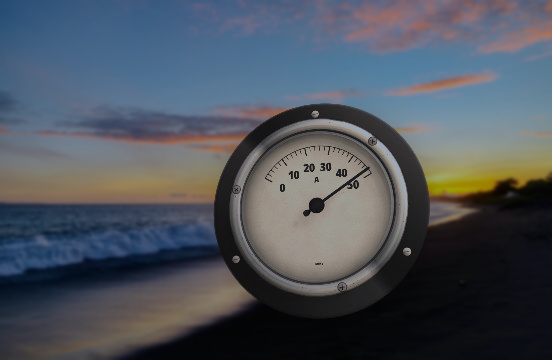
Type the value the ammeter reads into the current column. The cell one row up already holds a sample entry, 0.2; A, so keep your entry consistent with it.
48; A
